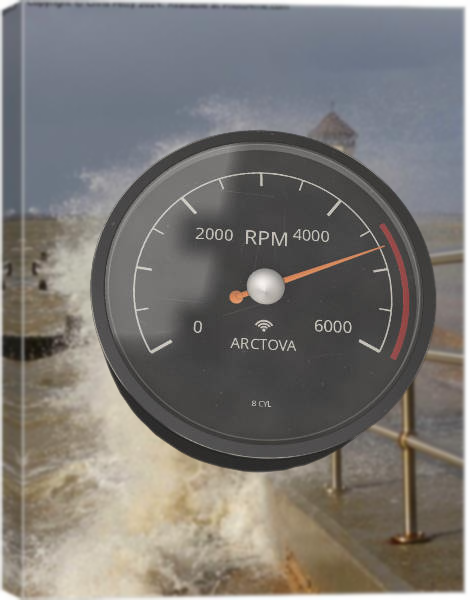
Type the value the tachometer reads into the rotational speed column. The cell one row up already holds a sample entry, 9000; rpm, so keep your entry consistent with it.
4750; rpm
